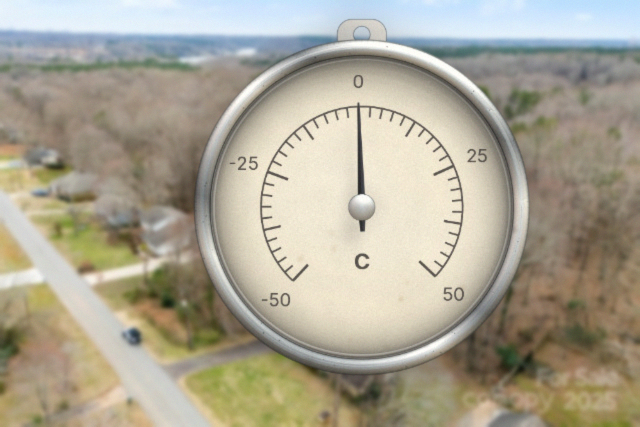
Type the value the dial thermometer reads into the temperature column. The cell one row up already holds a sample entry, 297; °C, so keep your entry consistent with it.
0; °C
